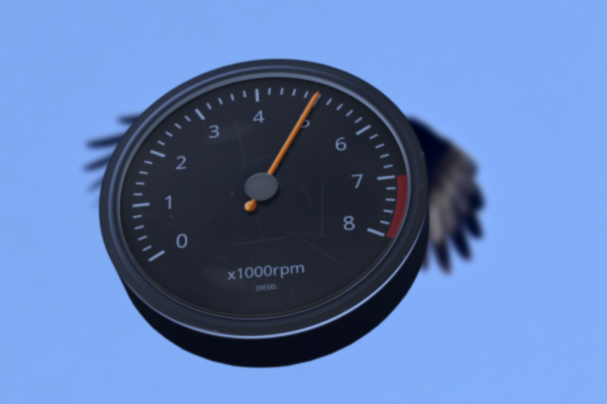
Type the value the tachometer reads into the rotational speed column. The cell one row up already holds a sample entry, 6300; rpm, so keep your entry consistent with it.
5000; rpm
